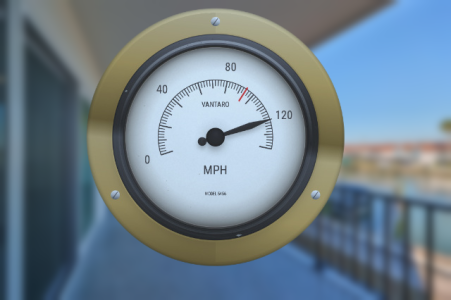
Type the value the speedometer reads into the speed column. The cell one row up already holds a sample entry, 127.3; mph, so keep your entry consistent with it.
120; mph
